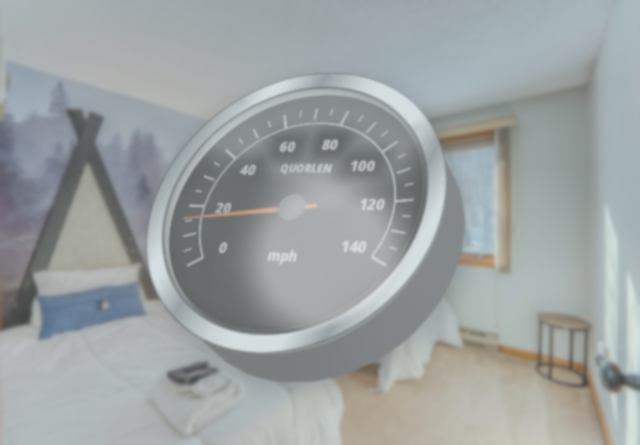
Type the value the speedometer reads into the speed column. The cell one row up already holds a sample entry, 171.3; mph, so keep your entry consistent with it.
15; mph
